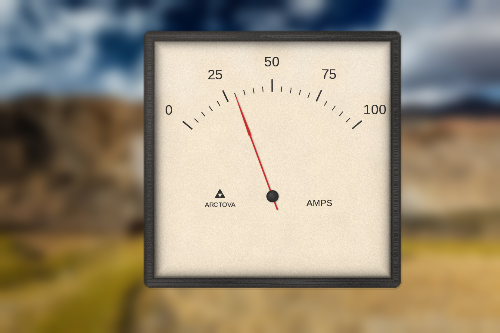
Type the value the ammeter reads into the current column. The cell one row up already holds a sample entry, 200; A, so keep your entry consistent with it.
30; A
